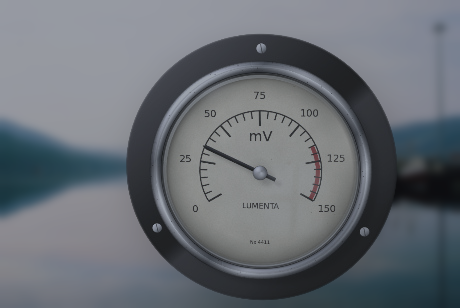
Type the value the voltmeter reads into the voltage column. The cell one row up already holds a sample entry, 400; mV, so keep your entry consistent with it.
35; mV
